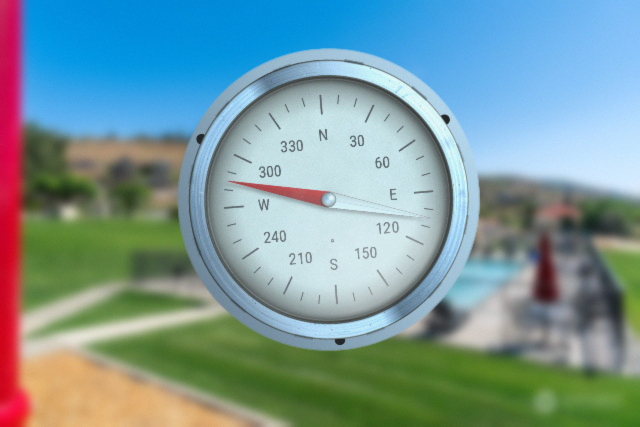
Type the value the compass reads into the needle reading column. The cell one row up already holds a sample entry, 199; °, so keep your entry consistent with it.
285; °
